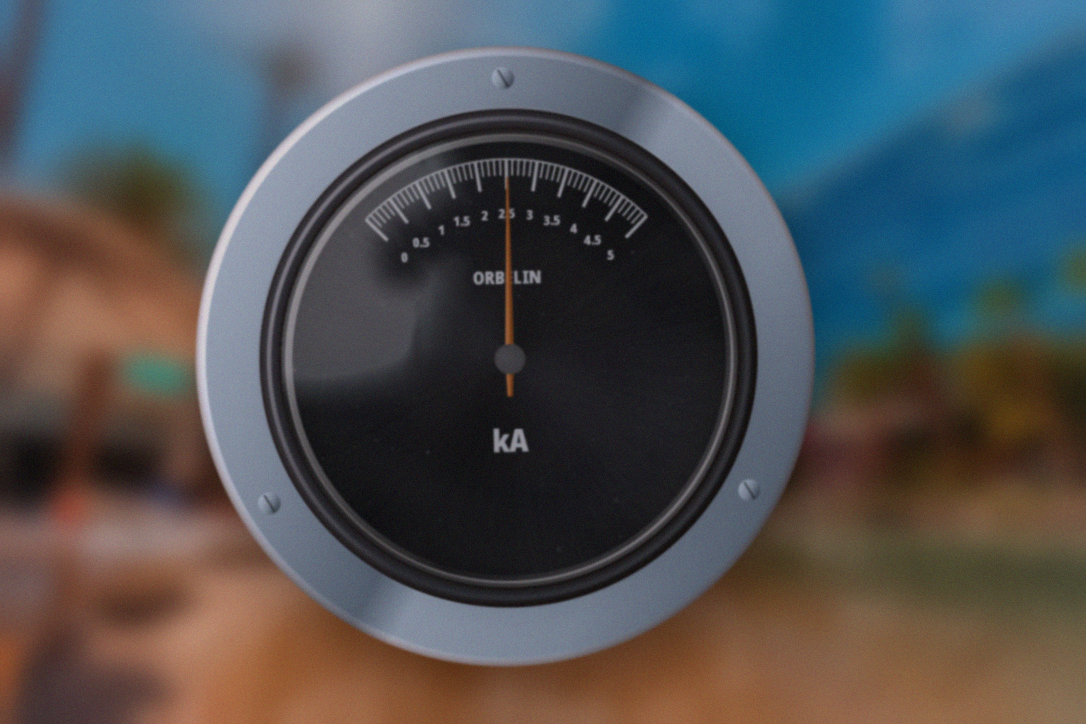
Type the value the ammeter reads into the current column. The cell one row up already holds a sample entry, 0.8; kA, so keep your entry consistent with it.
2.5; kA
